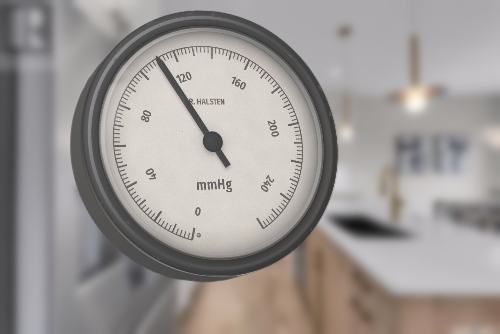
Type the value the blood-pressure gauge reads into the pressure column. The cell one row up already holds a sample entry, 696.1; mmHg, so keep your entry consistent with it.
110; mmHg
